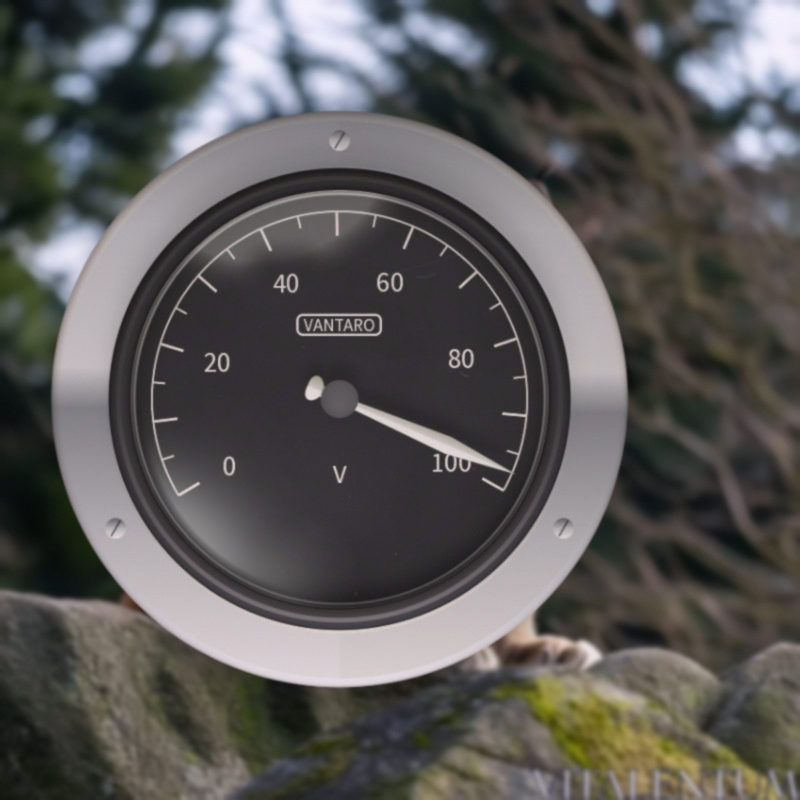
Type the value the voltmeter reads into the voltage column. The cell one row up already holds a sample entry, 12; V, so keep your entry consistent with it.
97.5; V
